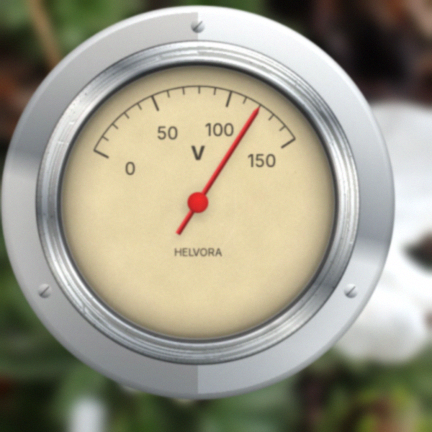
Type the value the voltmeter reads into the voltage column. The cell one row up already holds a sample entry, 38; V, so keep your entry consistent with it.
120; V
